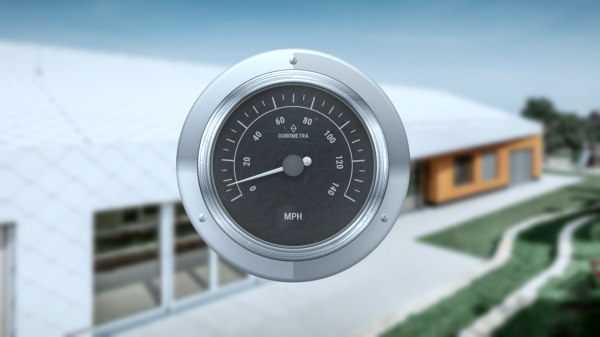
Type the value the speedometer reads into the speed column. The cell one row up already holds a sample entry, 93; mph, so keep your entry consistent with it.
7.5; mph
